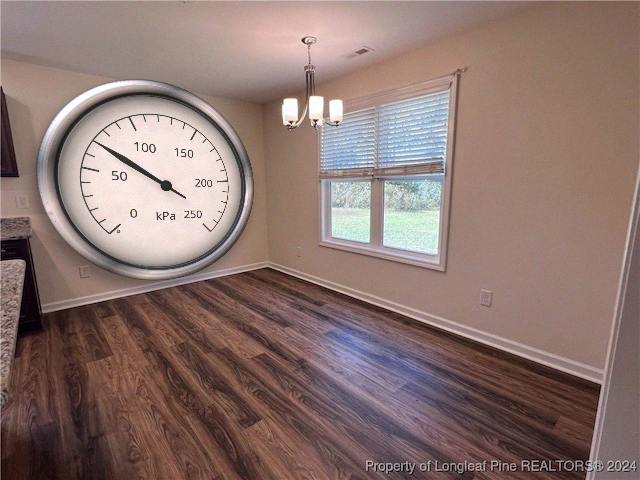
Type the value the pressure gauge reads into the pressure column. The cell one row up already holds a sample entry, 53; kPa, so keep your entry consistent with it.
70; kPa
